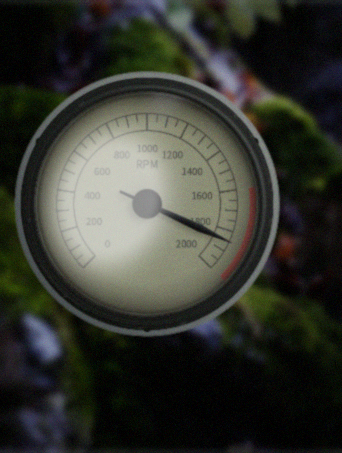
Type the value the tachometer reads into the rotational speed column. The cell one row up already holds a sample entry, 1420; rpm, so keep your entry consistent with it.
1850; rpm
